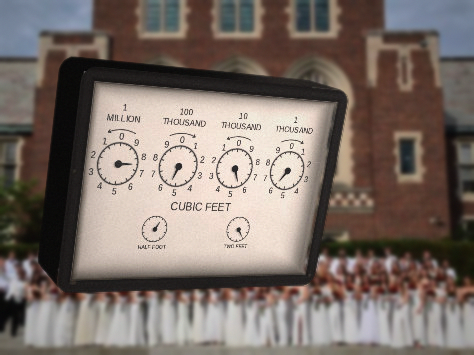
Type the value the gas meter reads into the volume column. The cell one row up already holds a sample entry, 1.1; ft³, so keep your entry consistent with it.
755600; ft³
